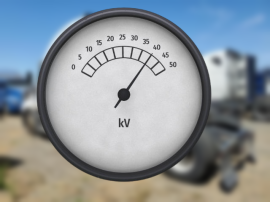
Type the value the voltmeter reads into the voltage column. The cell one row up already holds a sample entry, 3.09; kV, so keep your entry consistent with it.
40; kV
